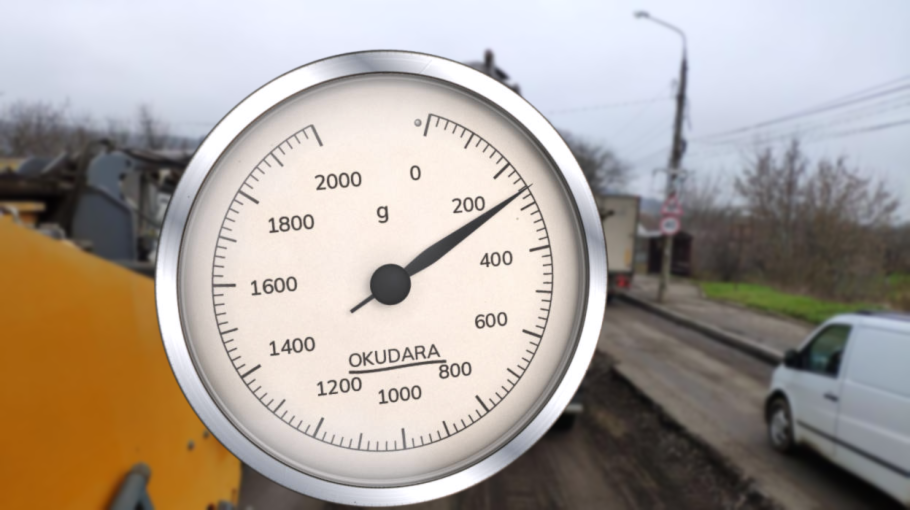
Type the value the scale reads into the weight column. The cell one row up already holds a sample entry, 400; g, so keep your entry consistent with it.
260; g
